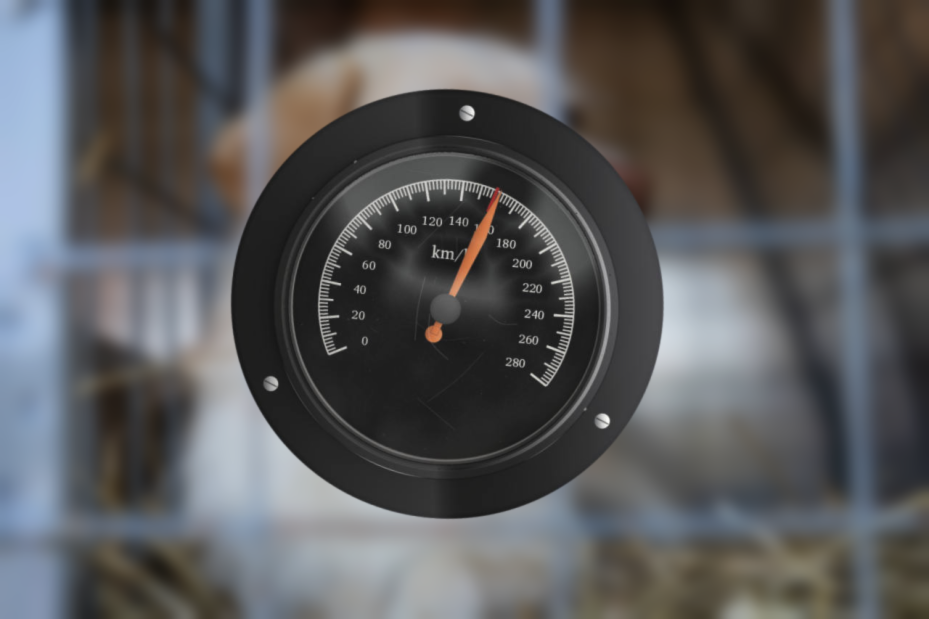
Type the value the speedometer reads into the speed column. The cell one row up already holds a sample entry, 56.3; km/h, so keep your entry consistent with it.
160; km/h
